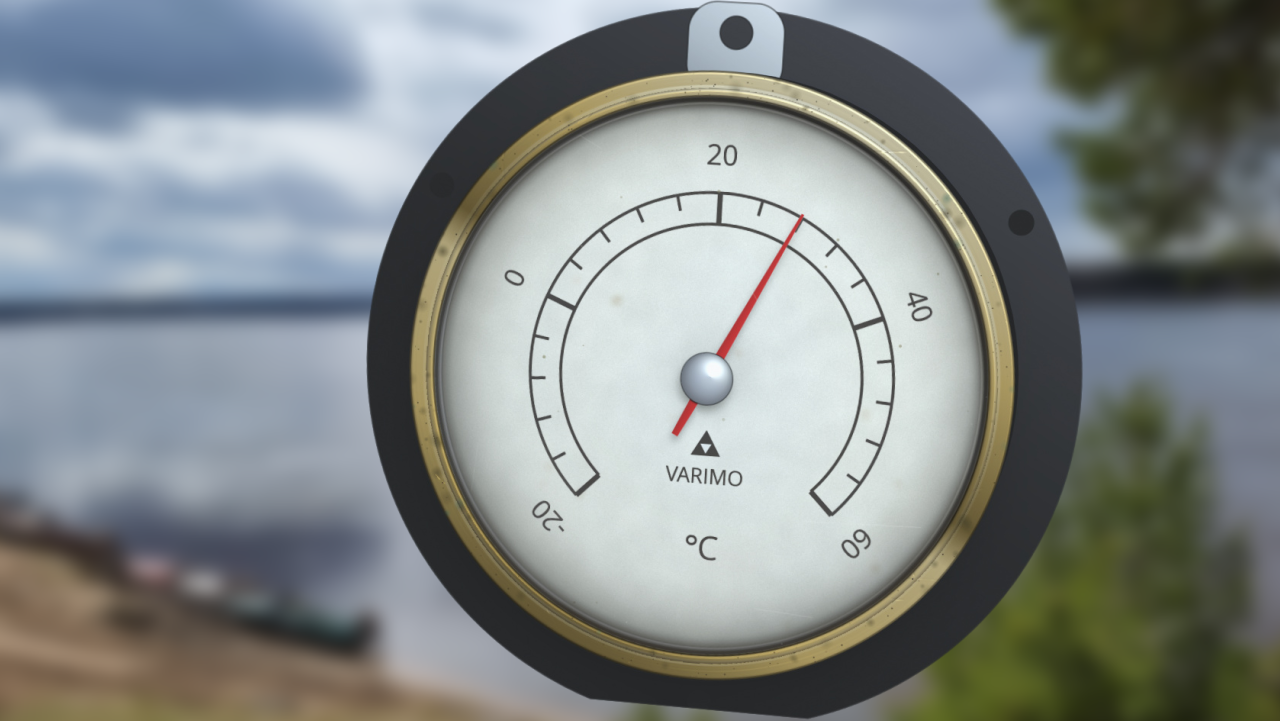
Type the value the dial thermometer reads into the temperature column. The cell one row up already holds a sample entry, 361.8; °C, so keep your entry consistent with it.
28; °C
